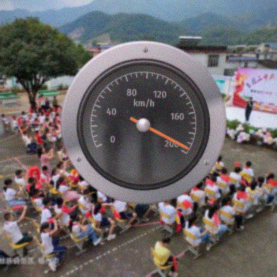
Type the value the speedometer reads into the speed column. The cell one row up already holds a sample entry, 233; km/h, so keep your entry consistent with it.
195; km/h
